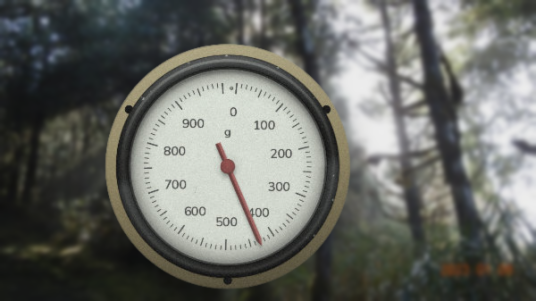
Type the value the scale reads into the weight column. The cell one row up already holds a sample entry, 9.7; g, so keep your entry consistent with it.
430; g
